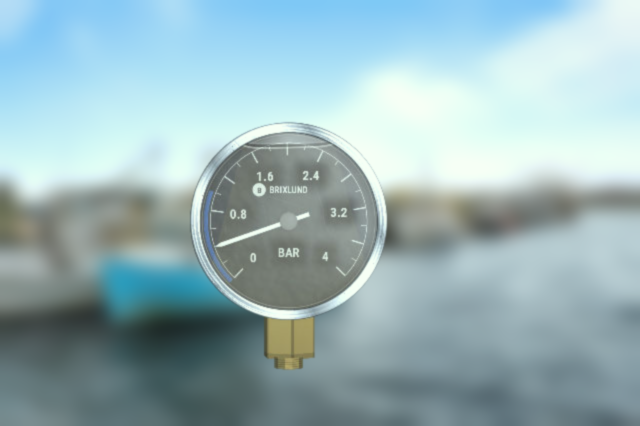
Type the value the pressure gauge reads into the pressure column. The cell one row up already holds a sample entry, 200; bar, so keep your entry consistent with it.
0.4; bar
